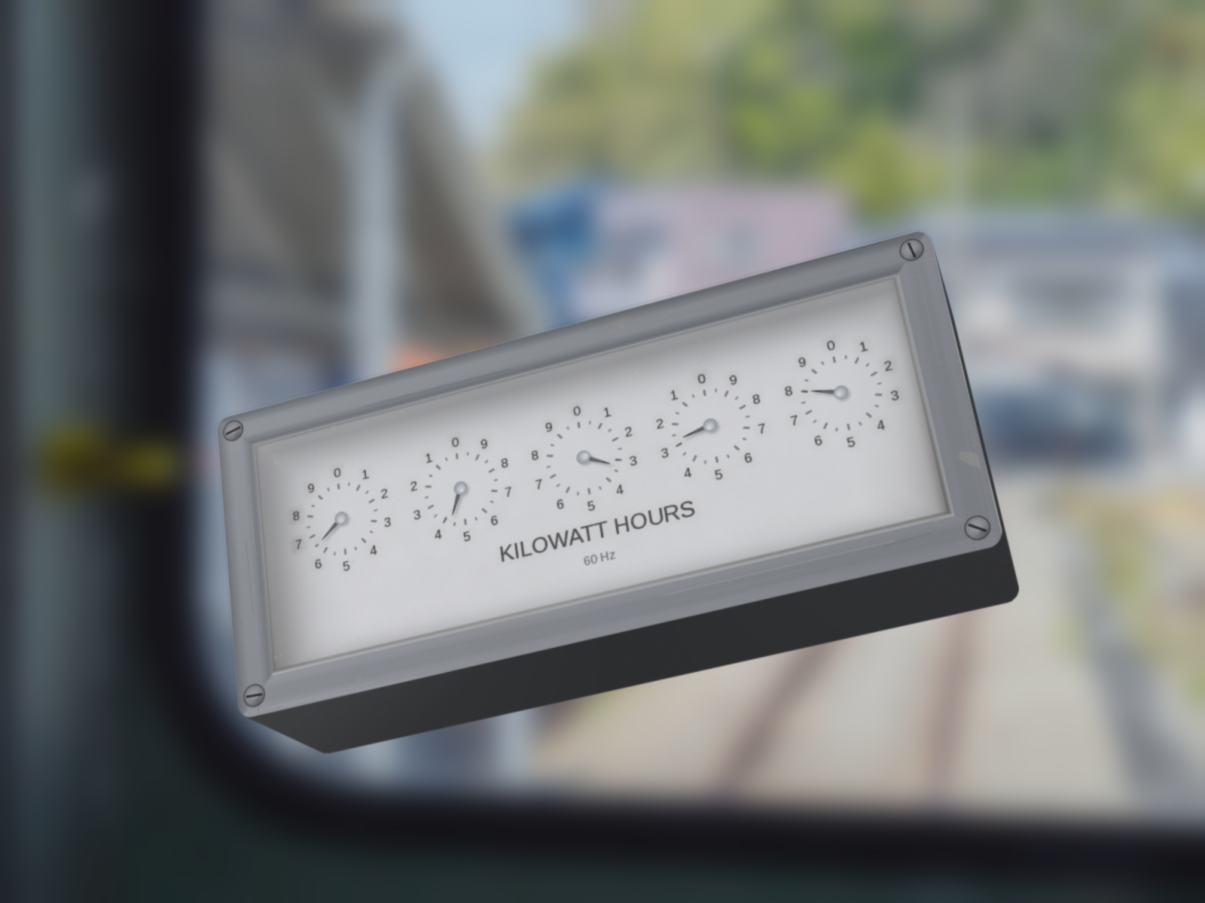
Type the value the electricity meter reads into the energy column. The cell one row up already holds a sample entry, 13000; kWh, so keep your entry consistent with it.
64328; kWh
